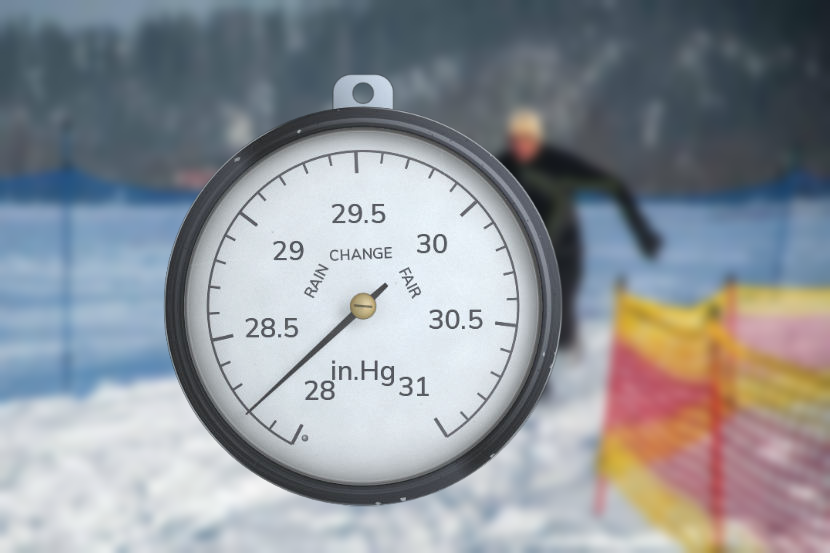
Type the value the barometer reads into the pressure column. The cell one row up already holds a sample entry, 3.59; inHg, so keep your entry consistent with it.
28.2; inHg
